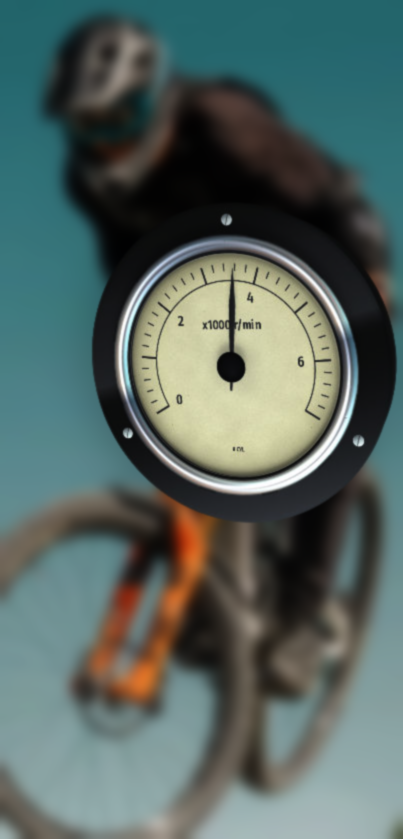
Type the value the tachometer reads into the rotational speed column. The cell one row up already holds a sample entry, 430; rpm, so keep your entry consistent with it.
3600; rpm
